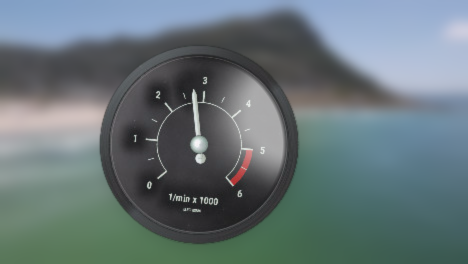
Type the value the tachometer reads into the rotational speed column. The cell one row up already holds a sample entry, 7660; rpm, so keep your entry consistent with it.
2750; rpm
